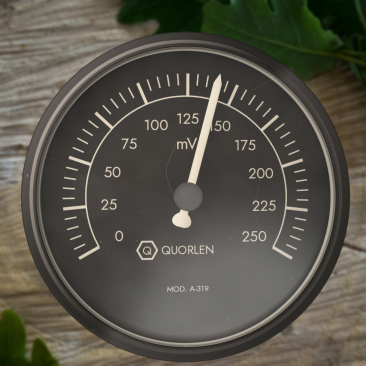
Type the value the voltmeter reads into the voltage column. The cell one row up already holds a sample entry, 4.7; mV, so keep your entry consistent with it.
140; mV
